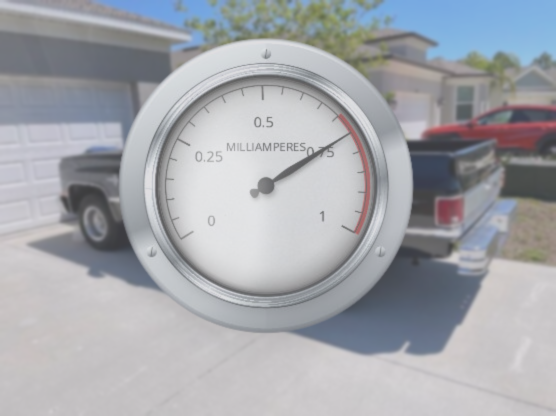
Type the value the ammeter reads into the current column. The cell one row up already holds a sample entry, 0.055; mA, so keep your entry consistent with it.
0.75; mA
